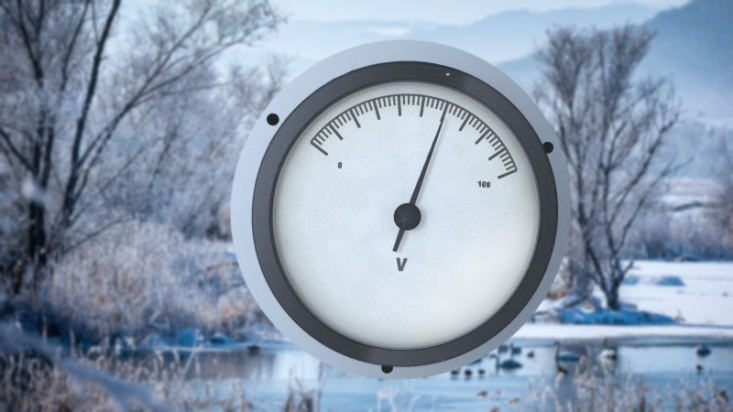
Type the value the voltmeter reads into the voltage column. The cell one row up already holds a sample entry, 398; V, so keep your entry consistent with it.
60; V
